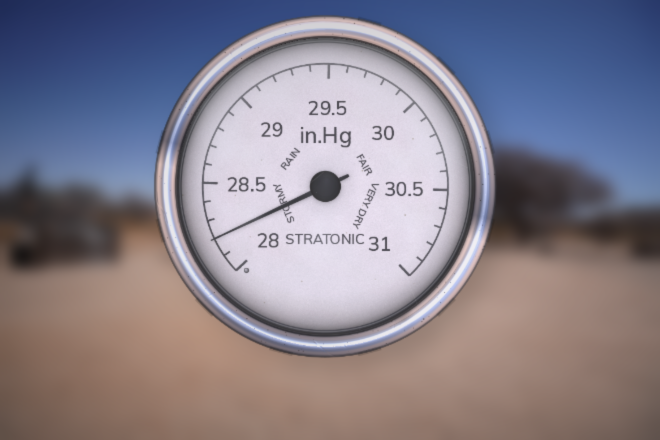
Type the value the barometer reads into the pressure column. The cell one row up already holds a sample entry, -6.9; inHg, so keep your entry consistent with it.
28.2; inHg
